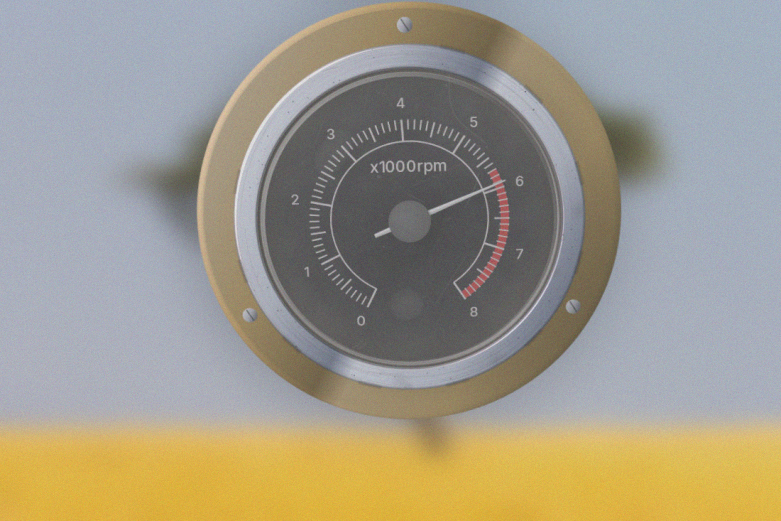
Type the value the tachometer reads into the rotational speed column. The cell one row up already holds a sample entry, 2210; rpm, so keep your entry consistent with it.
5900; rpm
